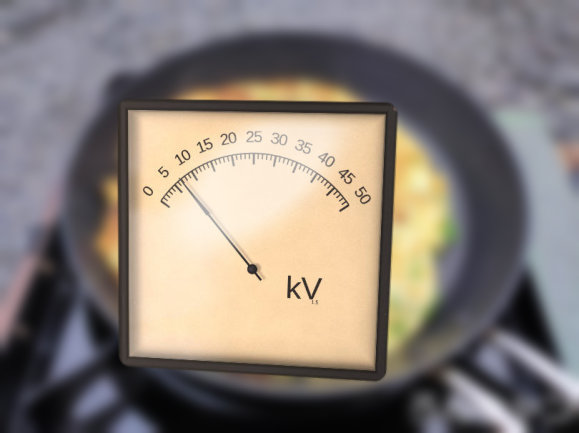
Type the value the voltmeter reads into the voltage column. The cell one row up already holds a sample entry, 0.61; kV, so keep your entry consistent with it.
7; kV
